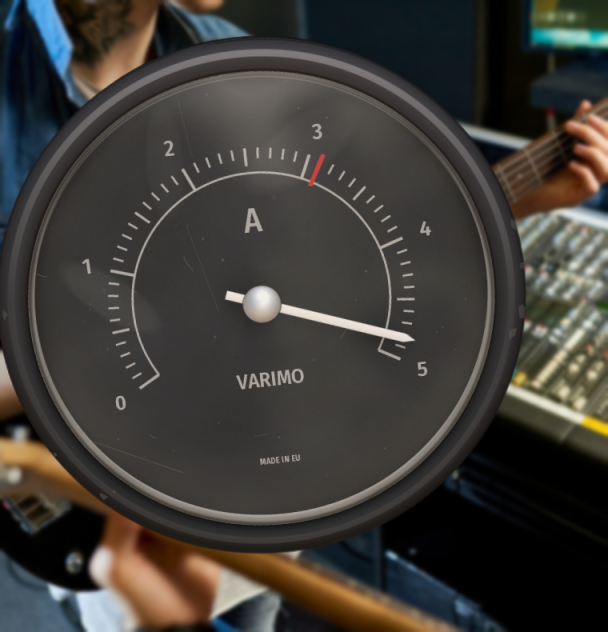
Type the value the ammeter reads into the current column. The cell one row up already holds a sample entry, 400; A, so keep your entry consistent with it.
4.8; A
